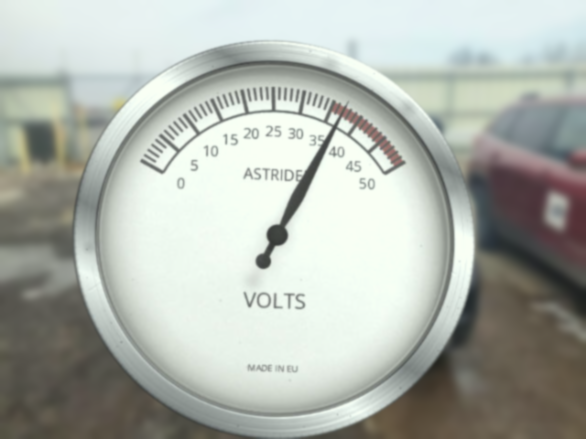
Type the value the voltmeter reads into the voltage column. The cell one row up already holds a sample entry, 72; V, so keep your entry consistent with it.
37; V
